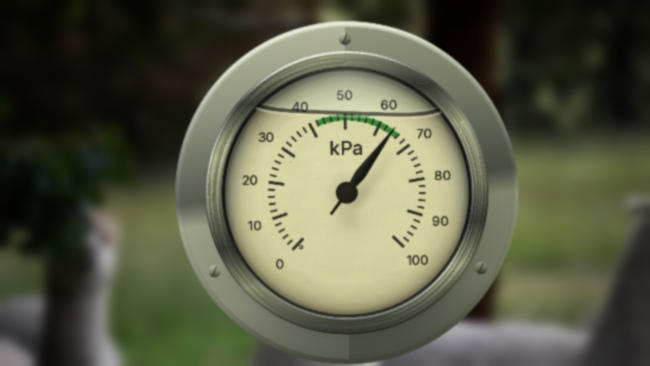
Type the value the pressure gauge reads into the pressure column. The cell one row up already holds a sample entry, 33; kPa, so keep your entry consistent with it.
64; kPa
